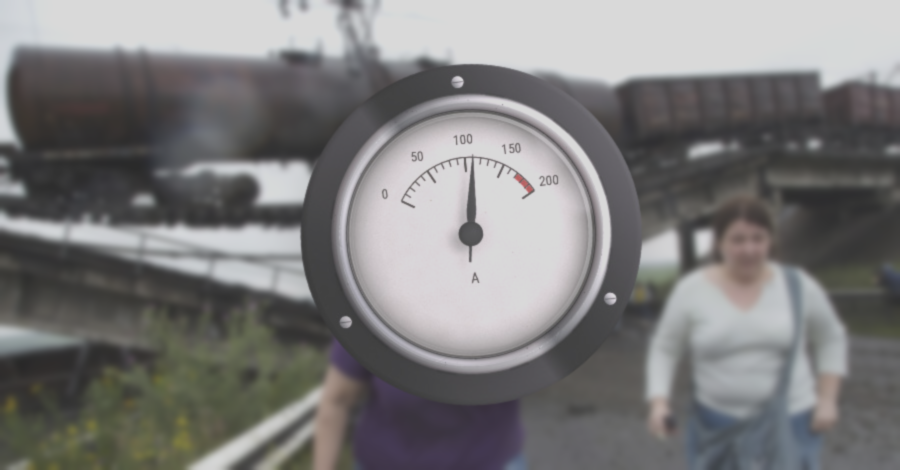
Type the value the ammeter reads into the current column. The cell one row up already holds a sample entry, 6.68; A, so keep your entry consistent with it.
110; A
